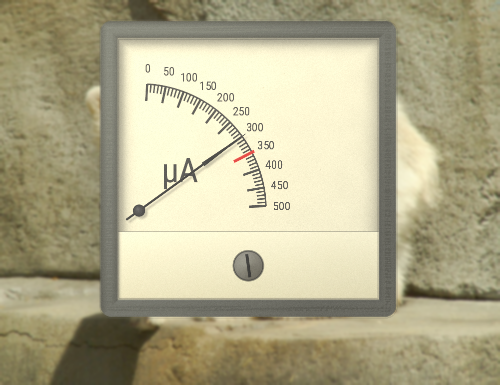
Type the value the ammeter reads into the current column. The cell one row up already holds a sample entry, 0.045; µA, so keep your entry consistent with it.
300; µA
